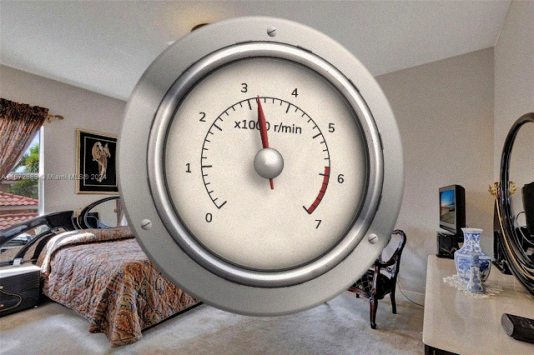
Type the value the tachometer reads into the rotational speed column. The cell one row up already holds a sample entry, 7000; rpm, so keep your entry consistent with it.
3200; rpm
